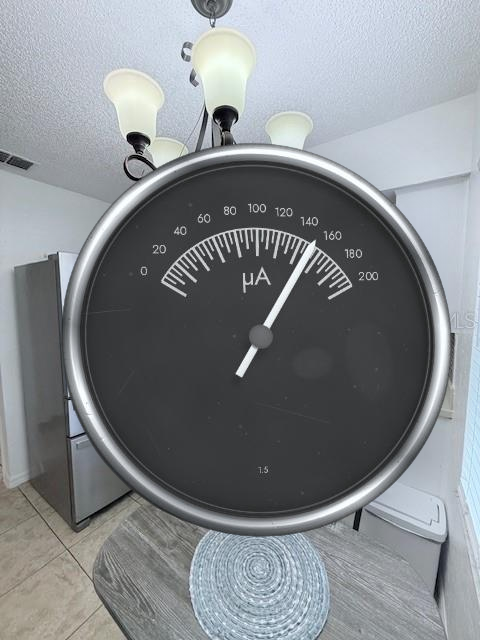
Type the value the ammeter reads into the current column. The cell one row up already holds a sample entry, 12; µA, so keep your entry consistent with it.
150; µA
